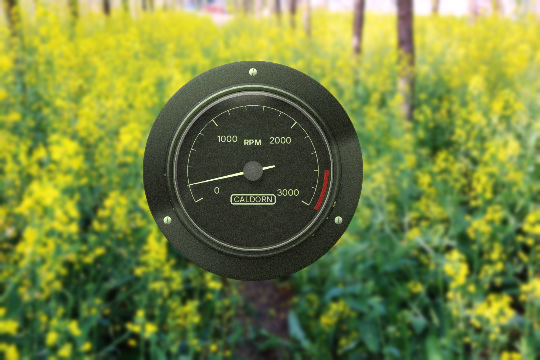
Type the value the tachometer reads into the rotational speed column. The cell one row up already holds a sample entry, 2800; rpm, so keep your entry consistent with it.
200; rpm
